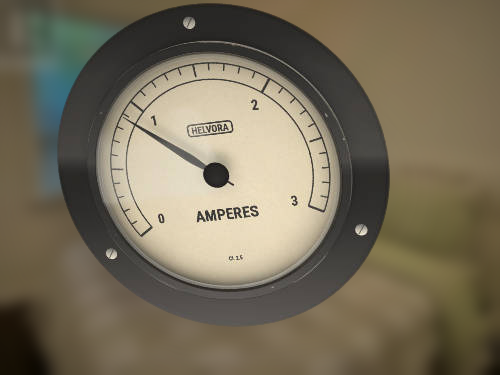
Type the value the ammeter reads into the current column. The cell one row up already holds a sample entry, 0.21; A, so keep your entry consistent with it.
0.9; A
